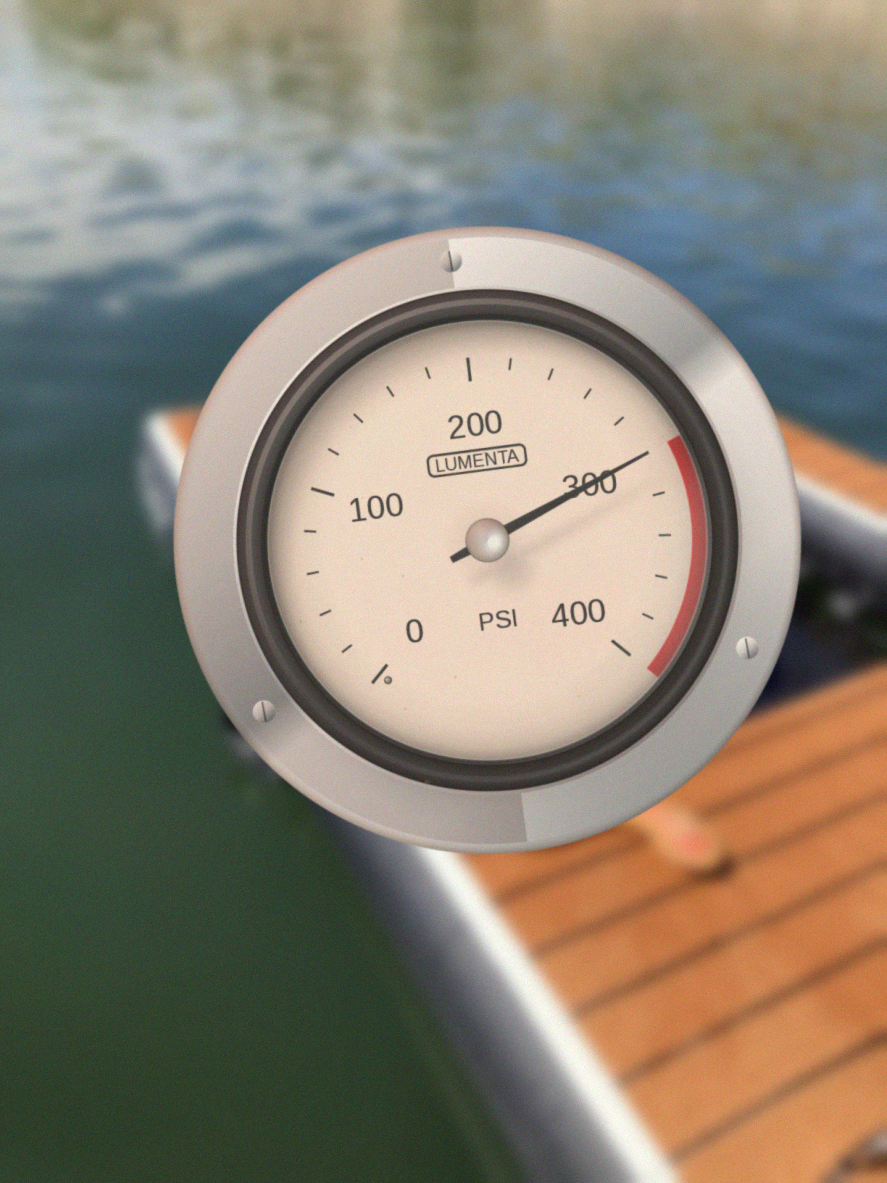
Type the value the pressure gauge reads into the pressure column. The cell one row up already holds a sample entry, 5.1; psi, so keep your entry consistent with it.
300; psi
